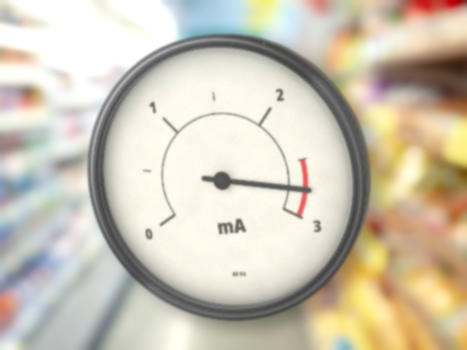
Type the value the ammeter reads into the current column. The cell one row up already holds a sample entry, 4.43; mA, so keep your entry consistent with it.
2.75; mA
